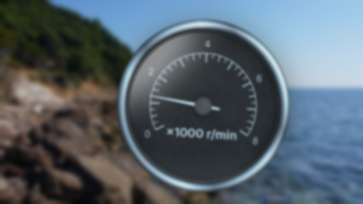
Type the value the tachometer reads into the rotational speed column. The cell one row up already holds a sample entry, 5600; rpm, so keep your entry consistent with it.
1250; rpm
